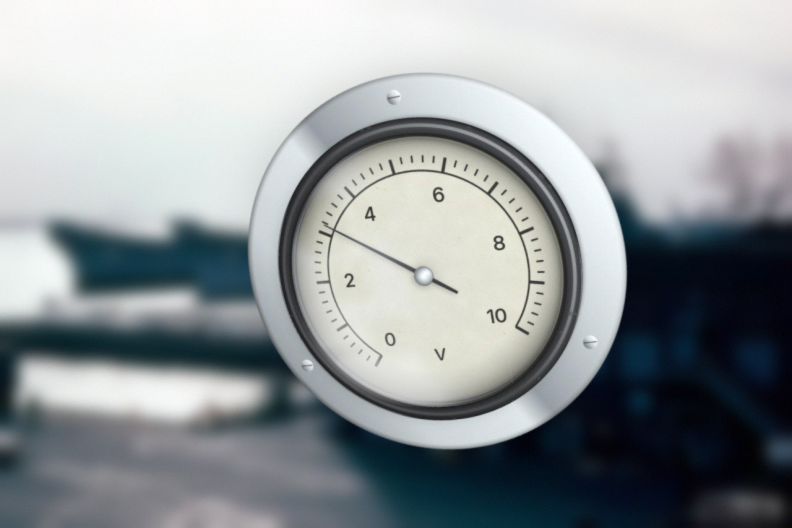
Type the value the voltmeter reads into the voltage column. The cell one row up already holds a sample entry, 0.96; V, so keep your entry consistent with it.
3.2; V
